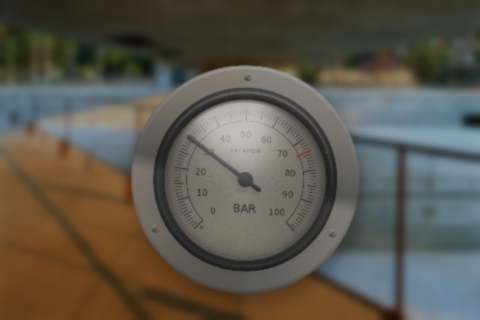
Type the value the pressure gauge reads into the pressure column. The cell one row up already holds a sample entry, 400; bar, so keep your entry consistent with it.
30; bar
